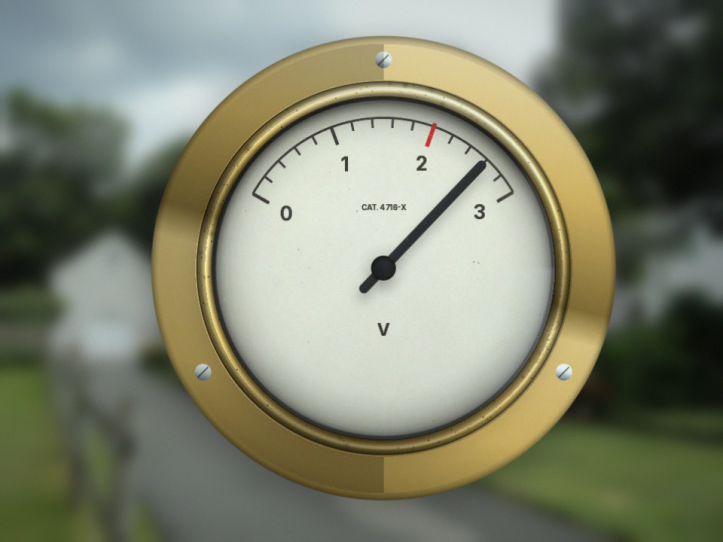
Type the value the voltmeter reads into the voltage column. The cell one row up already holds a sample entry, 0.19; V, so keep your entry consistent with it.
2.6; V
